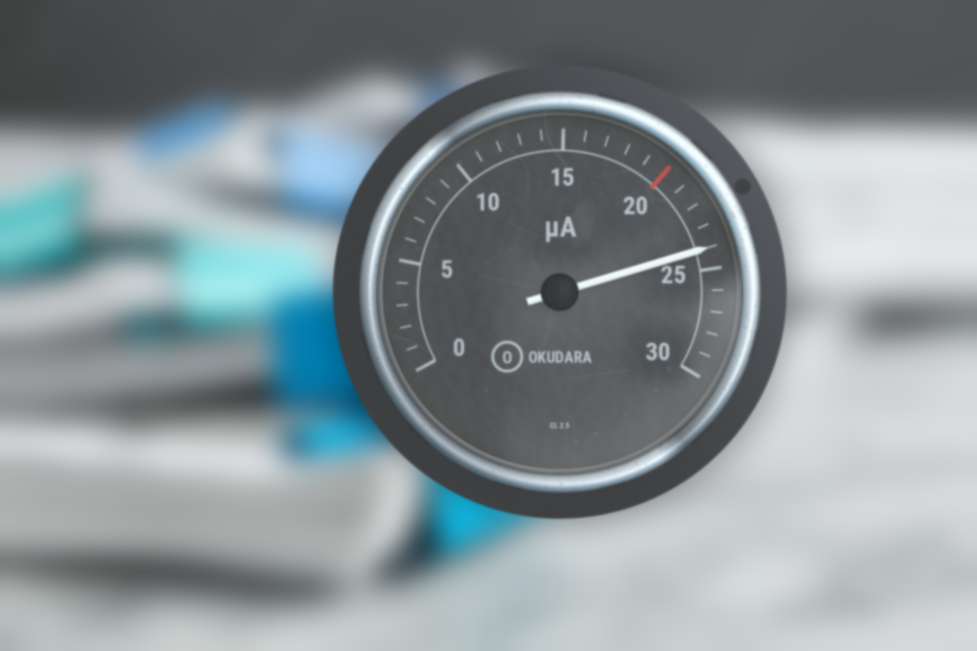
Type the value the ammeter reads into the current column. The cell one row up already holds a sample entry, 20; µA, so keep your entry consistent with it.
24; µA
